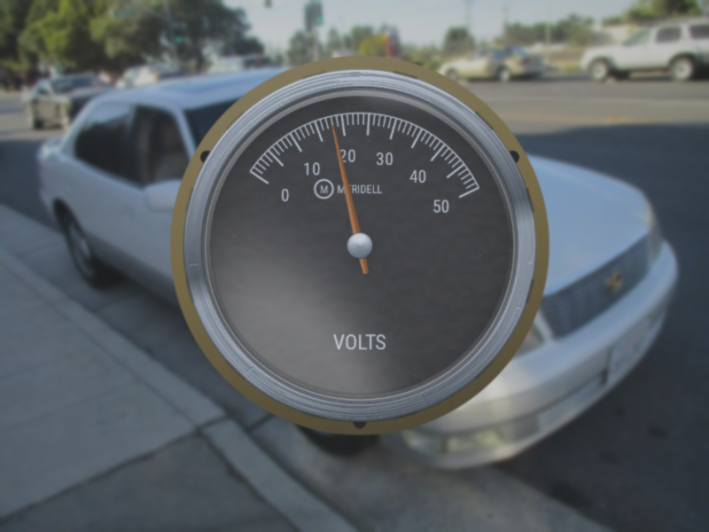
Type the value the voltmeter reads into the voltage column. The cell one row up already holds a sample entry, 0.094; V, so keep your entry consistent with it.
18; V
